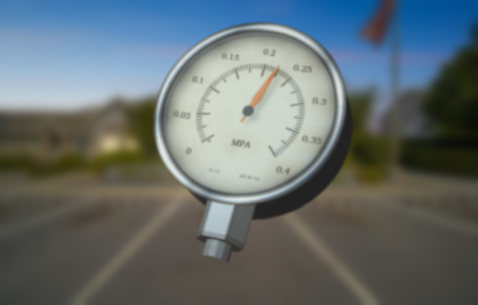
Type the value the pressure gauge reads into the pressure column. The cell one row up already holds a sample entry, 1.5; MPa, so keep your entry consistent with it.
0.225; MPa
